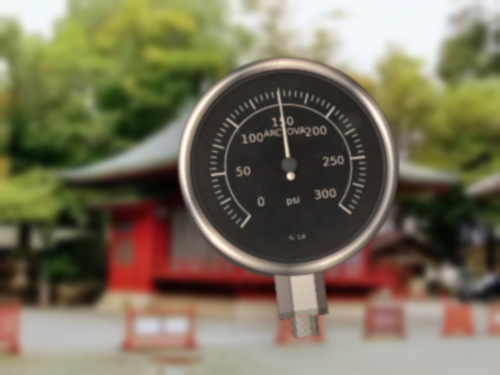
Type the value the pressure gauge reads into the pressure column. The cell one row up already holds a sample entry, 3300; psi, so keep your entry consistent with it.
150; psi
